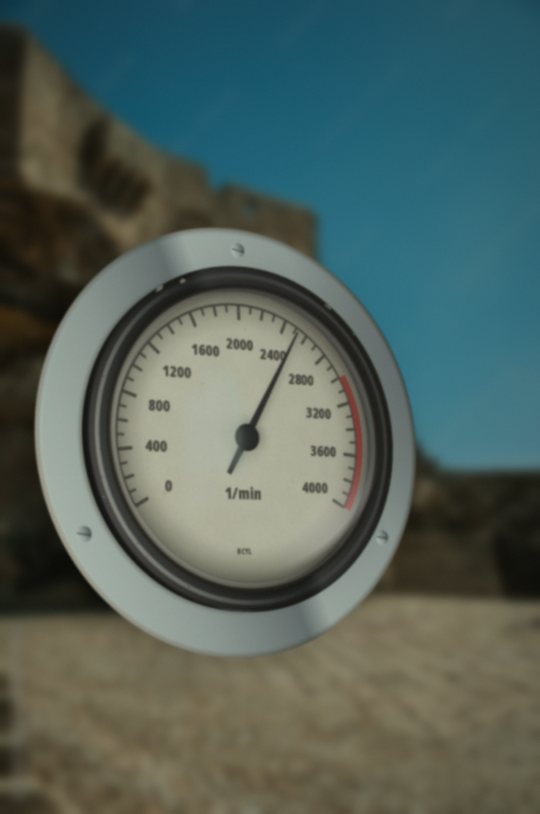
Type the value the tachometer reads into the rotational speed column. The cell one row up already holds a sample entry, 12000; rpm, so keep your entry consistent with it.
2500; rpm
